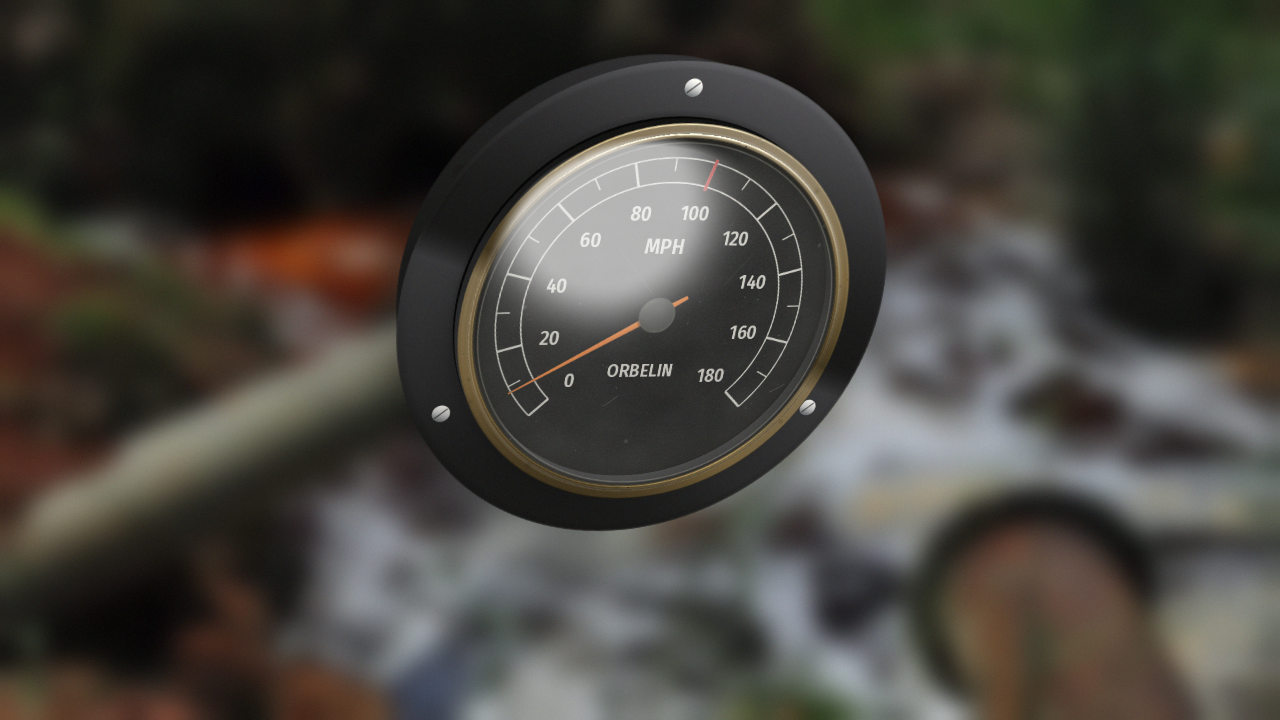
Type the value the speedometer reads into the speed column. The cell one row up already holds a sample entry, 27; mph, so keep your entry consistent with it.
10; mph
